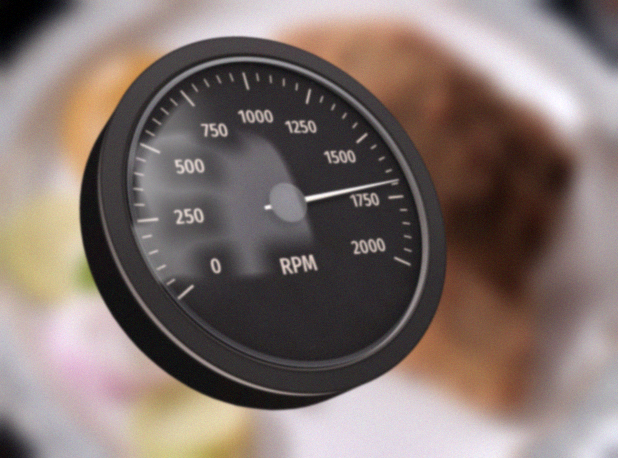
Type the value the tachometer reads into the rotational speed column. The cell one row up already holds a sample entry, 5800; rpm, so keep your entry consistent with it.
1700; rpm
